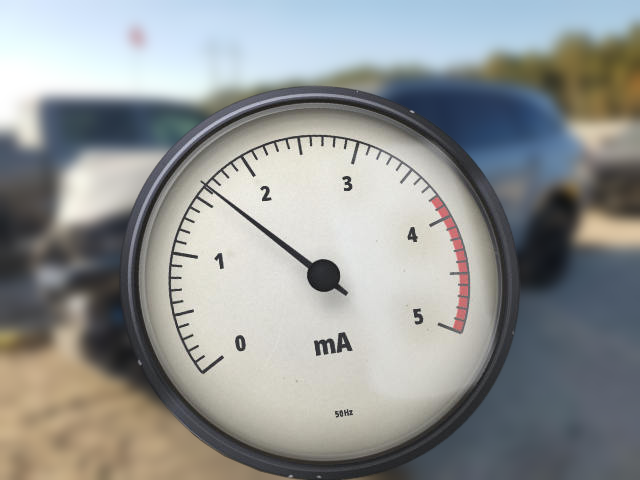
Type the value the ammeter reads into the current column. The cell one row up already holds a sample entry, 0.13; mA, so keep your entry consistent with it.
1.6; mA
